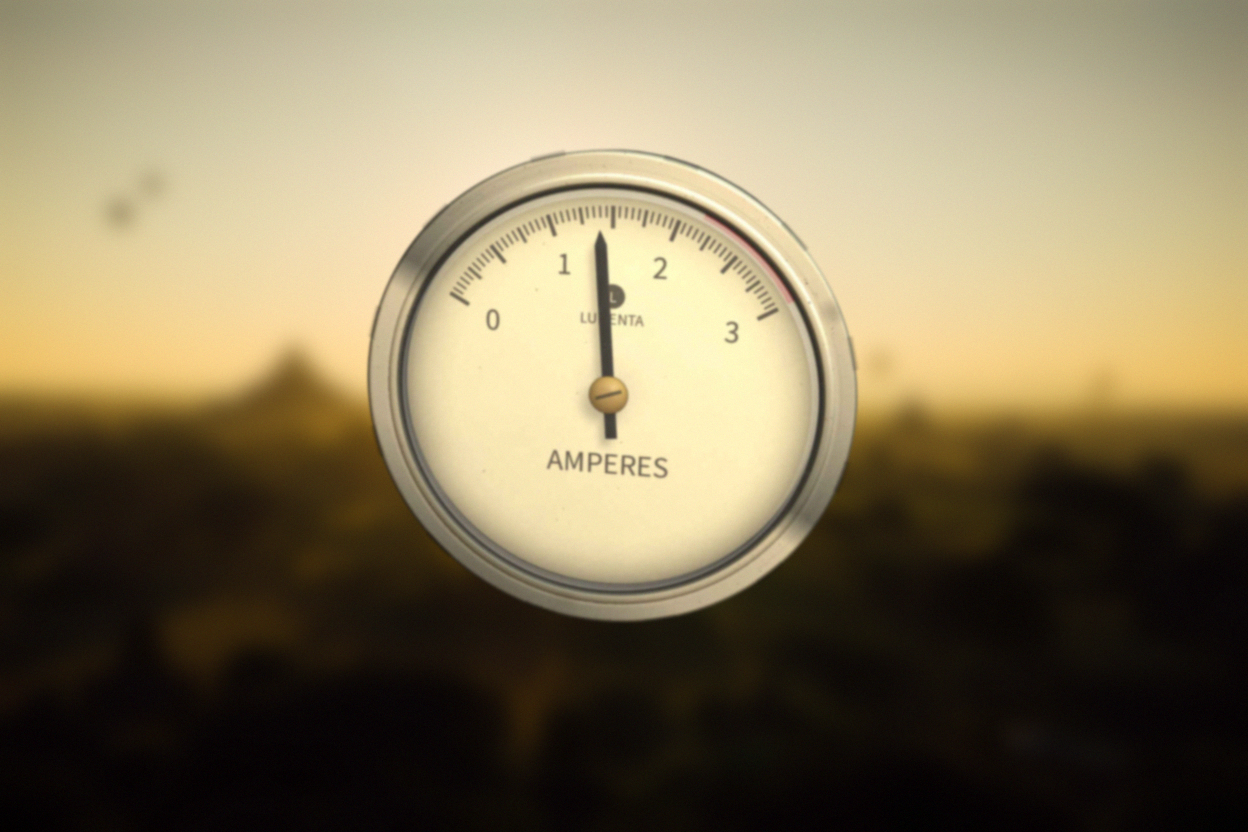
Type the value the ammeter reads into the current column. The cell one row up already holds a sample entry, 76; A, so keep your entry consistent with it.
1.4; A
